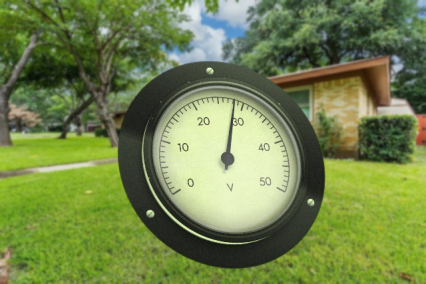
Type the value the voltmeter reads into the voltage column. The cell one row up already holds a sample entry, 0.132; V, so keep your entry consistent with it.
28; V
